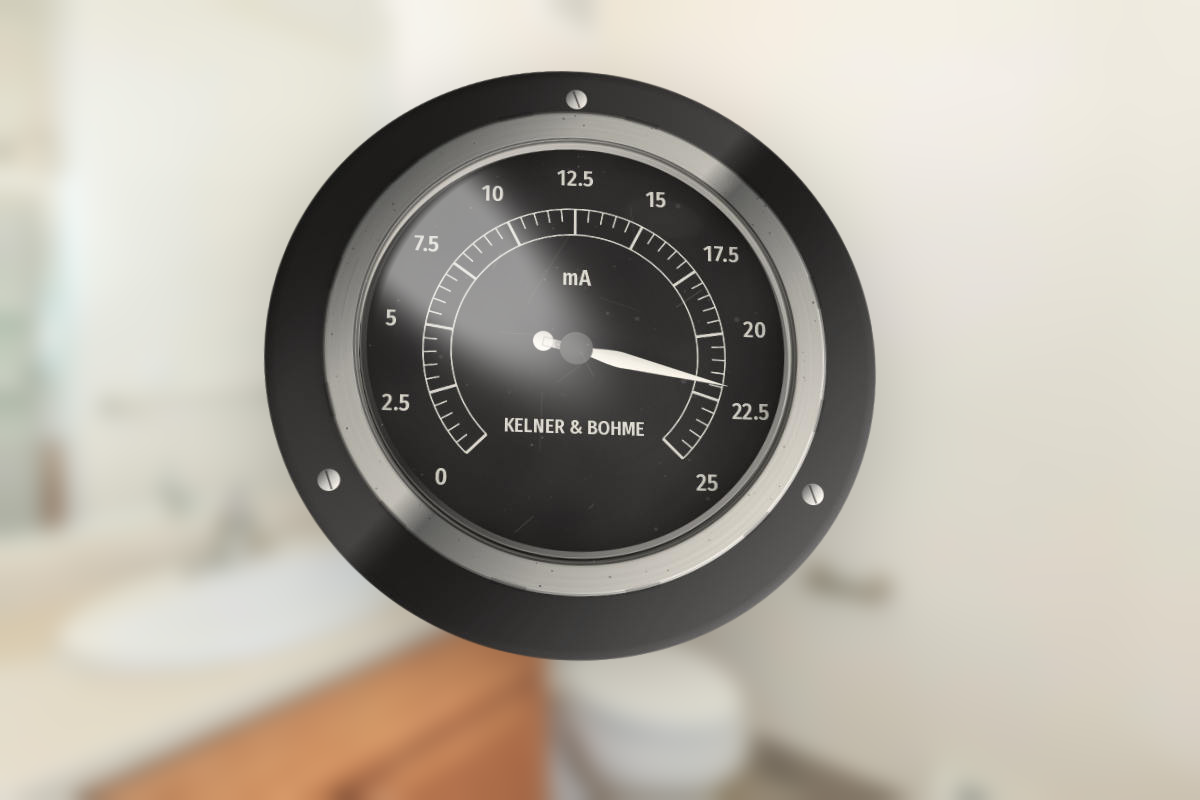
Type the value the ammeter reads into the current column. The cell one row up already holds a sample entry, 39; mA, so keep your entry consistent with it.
22; mA
